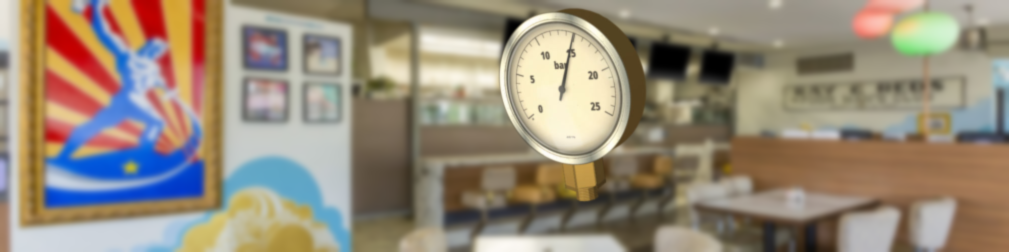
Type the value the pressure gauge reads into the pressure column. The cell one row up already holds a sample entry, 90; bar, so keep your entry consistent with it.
15; bar
